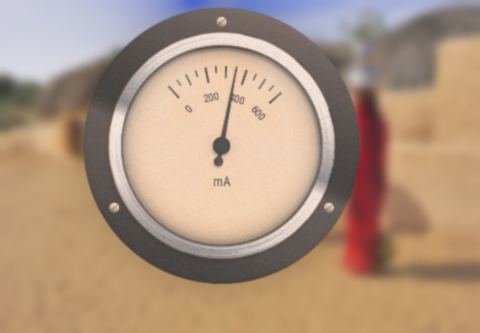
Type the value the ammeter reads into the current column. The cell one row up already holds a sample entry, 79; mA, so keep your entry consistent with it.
350; mA
